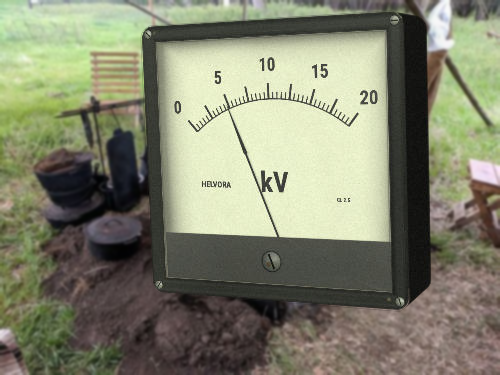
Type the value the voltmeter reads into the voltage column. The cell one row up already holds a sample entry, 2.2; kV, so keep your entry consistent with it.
5; kV
